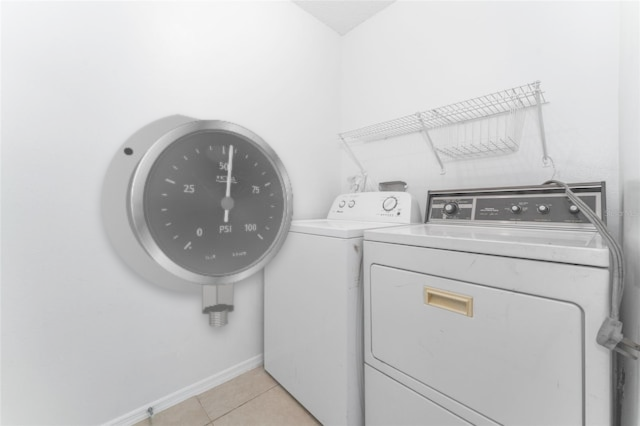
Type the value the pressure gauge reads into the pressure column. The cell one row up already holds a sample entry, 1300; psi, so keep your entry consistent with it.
52.5; psi
